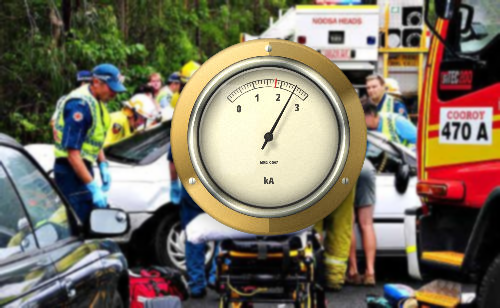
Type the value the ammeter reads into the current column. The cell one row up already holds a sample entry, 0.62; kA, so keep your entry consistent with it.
2.5; kA
